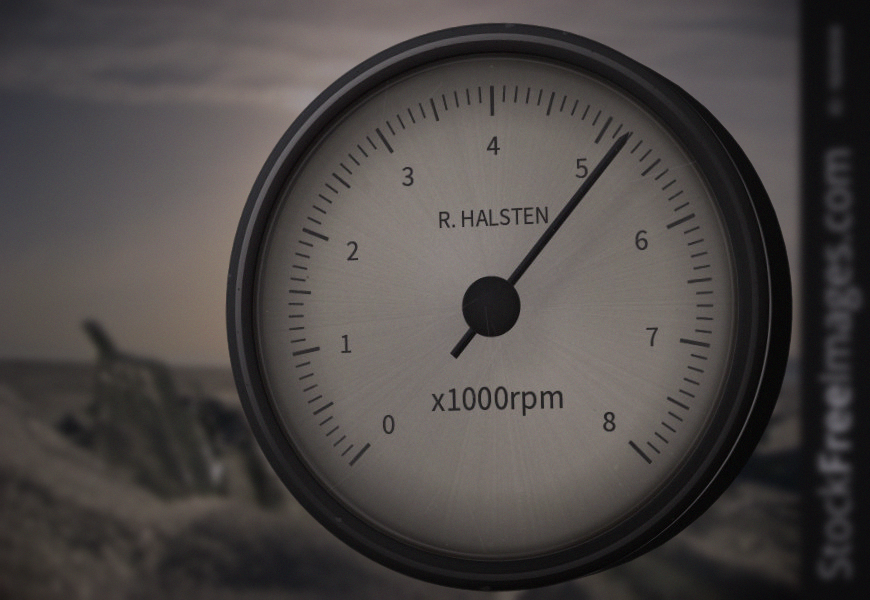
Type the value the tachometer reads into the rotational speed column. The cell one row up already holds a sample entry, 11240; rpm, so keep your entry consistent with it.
5200; rpm
